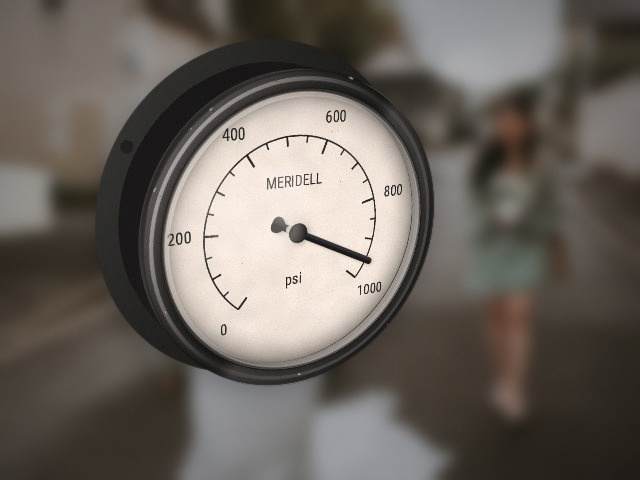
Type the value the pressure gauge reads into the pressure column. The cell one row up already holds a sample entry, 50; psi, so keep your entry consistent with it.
950; psi
